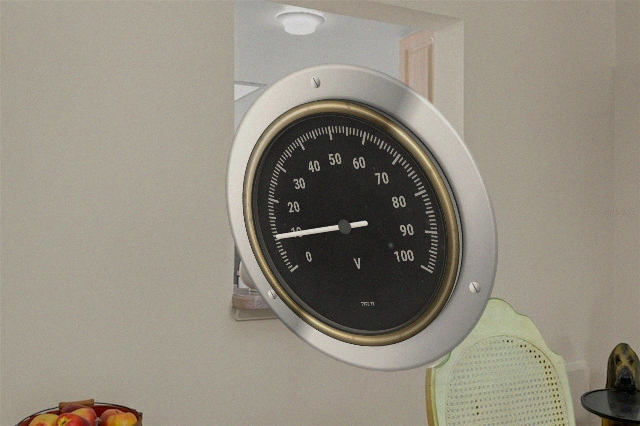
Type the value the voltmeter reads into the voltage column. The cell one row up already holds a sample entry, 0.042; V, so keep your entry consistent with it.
10; V
